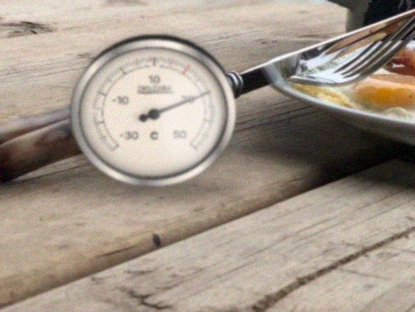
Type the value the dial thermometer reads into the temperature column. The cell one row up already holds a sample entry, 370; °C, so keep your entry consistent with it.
30; °C
